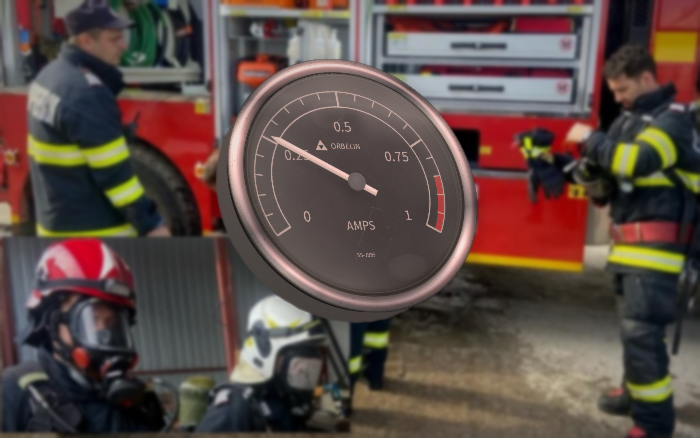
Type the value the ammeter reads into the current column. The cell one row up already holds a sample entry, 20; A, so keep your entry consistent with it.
0.25; A
